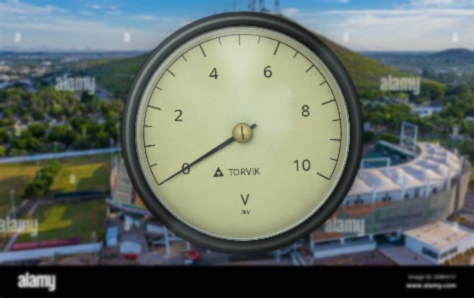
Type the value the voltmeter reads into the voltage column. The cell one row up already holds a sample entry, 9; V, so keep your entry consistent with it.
0; V
